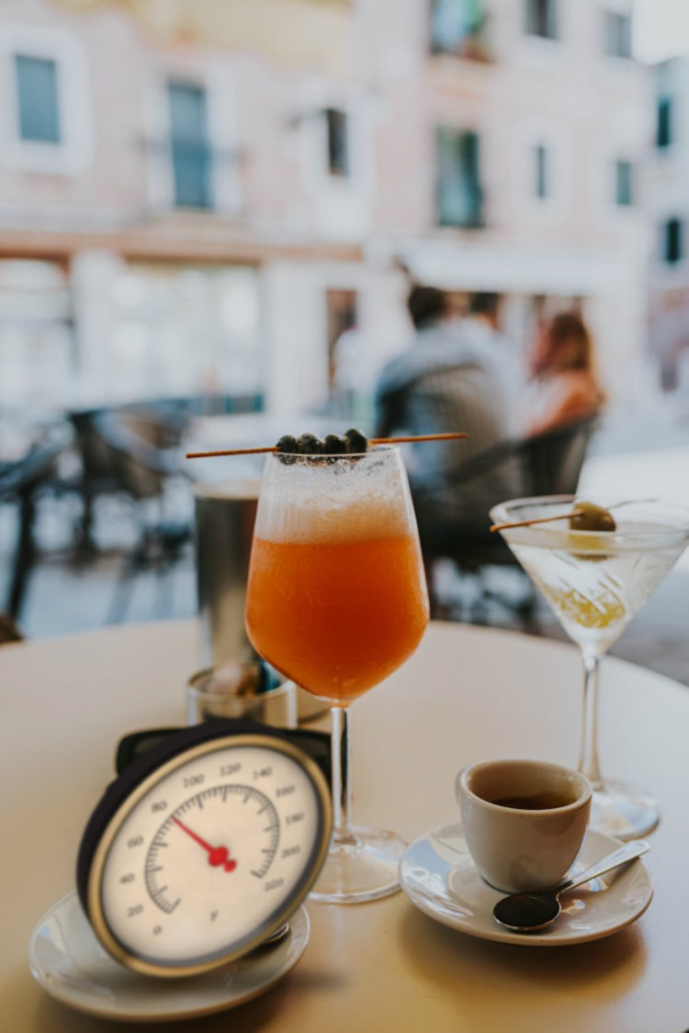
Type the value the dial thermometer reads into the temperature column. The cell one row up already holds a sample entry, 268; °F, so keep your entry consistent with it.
80; °F
